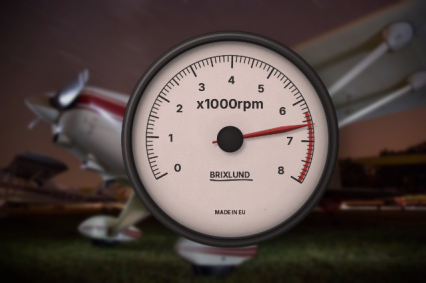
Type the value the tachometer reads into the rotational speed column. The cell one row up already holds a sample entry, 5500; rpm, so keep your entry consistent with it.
6600; rpm
